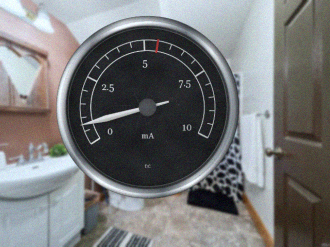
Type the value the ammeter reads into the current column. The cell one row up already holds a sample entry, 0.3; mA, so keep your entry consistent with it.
0.75; mA
